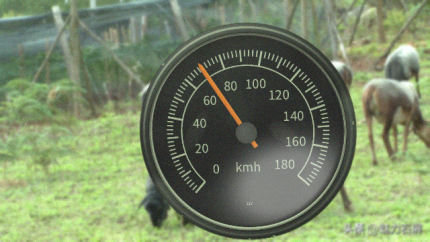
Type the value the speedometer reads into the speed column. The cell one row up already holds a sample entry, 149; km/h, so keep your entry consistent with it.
70; km/h
